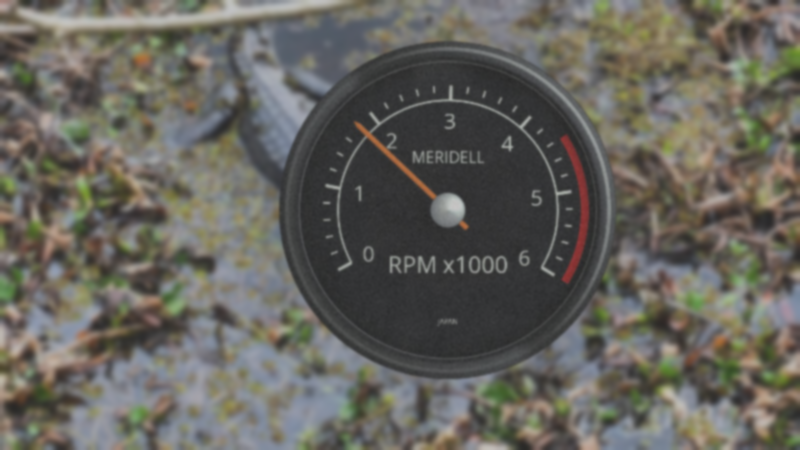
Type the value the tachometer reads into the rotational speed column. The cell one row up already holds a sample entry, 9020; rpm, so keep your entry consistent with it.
1800; rpm
